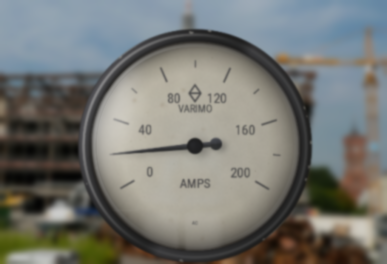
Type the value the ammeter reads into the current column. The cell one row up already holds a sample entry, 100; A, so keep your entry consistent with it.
20; A
